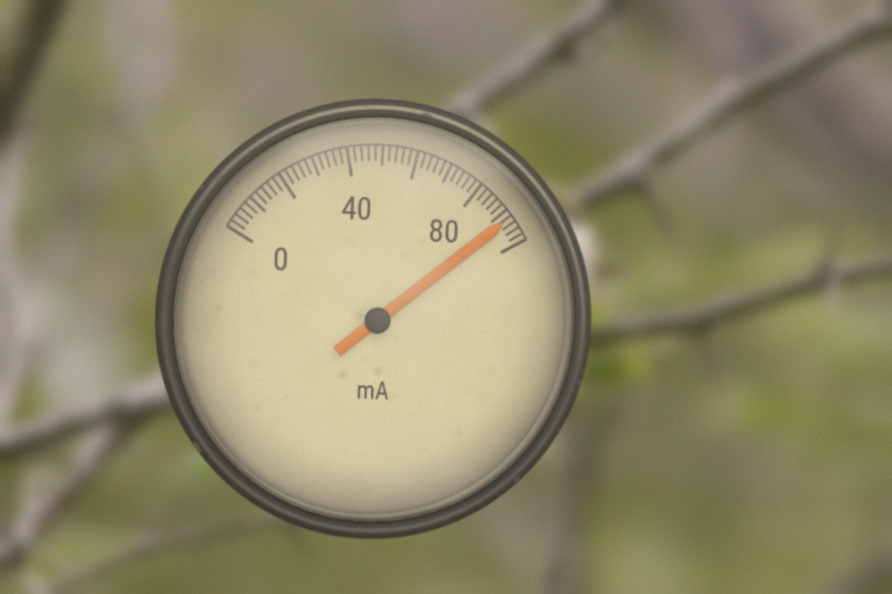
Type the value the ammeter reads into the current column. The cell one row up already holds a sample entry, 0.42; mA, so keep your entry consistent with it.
92; mA
